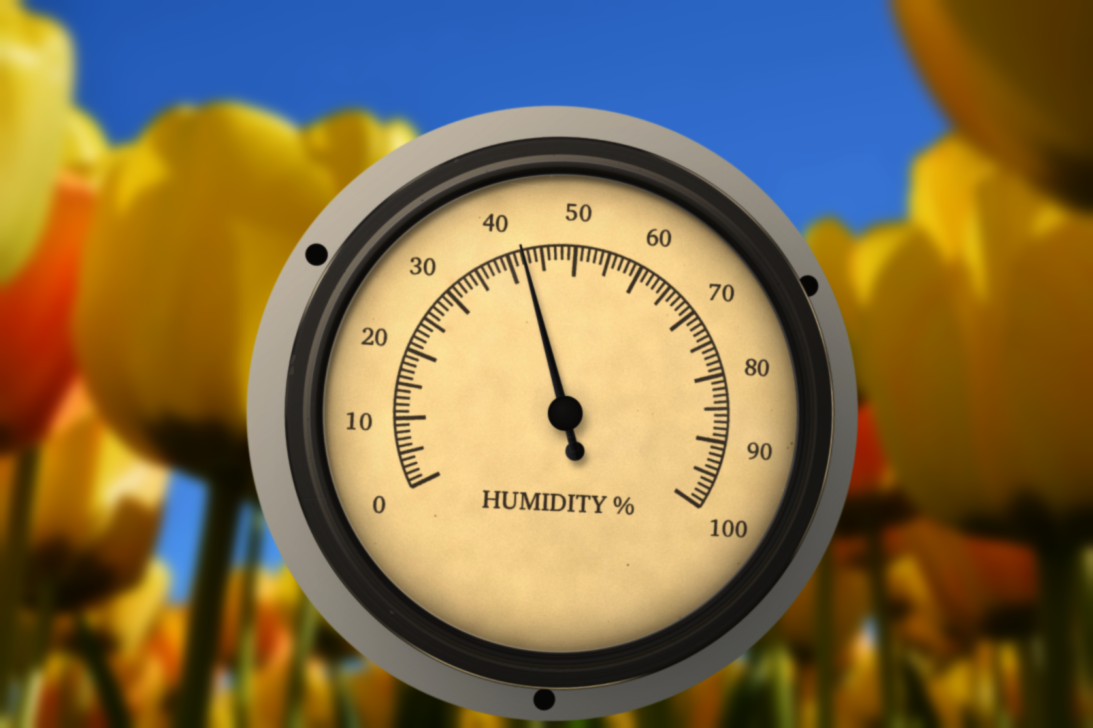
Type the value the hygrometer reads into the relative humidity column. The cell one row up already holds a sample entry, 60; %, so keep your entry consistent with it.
42; %
